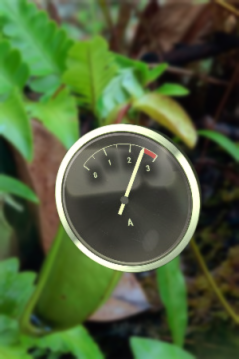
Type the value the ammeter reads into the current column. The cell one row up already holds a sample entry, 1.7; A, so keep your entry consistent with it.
2.5; A
